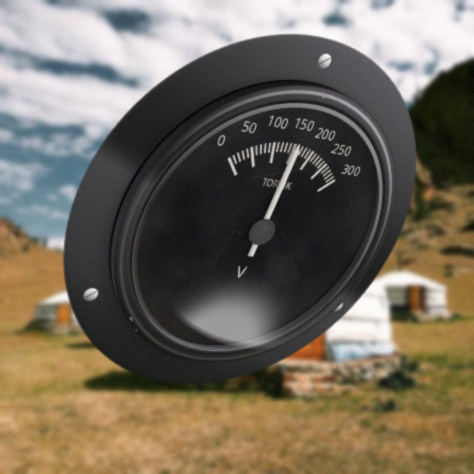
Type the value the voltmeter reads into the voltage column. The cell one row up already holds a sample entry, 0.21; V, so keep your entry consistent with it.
150; V
